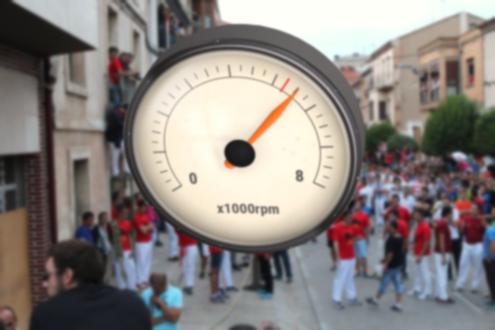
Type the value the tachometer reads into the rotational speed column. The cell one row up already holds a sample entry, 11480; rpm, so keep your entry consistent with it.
5500; rpm
